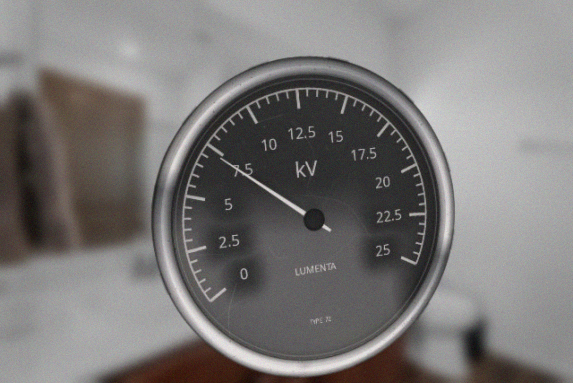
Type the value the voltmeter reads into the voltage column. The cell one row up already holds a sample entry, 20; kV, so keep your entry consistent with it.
7.25; kV
